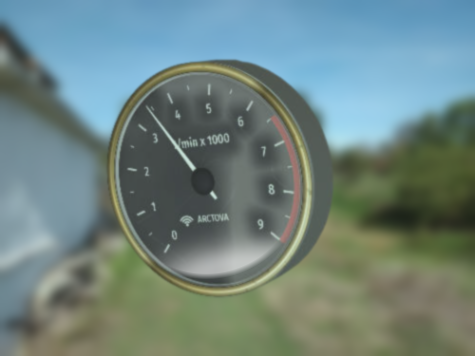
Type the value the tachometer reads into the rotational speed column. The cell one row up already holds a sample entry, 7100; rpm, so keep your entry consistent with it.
3500; rpm
